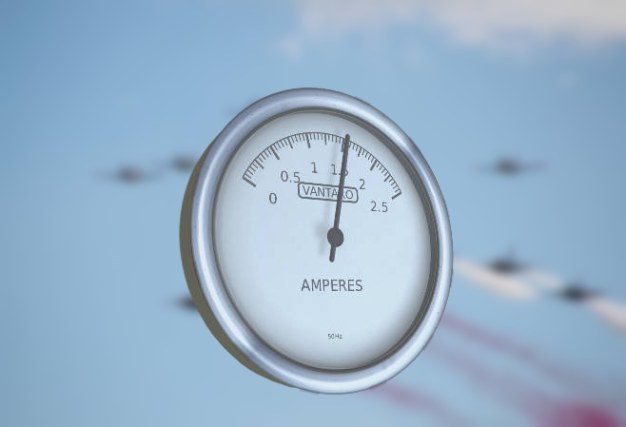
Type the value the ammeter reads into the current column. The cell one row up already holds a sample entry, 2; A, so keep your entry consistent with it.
1.5; A
